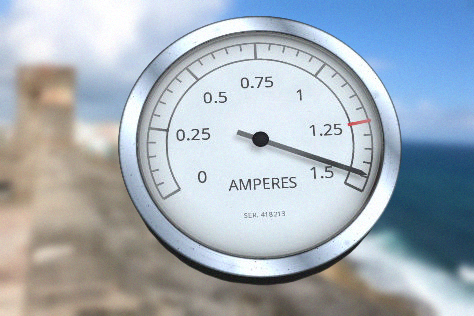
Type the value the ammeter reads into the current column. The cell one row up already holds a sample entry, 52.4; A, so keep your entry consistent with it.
1.45; A
